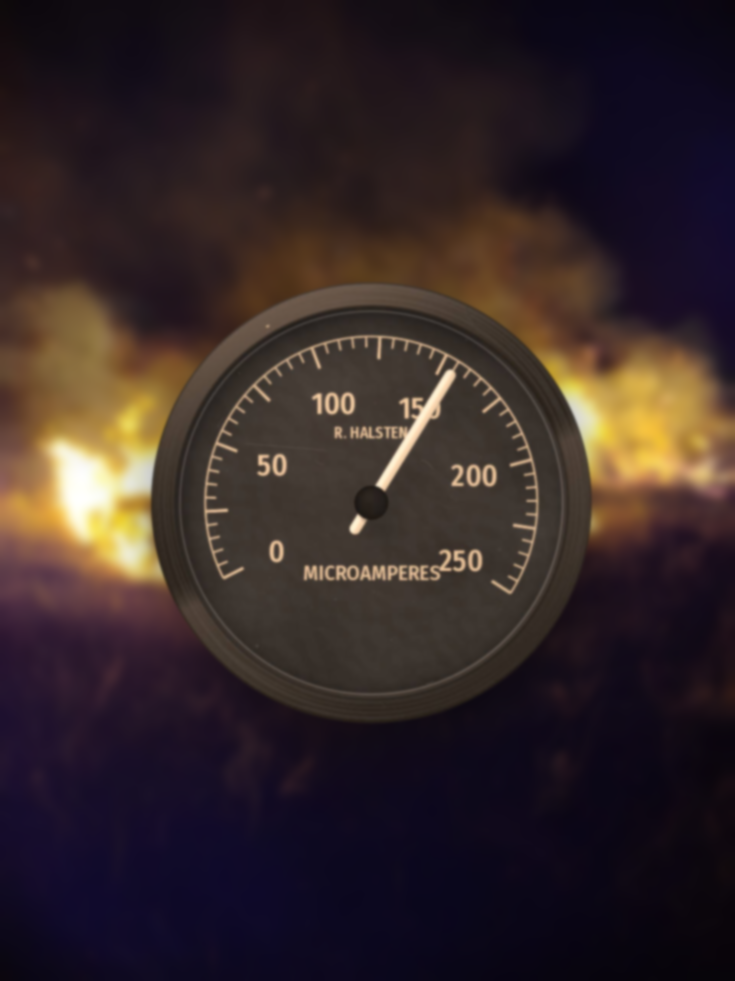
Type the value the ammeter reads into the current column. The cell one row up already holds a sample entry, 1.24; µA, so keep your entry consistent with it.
155; µA
